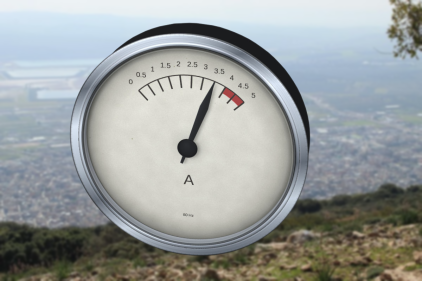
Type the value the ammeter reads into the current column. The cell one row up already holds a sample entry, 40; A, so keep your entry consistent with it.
3.5; A
